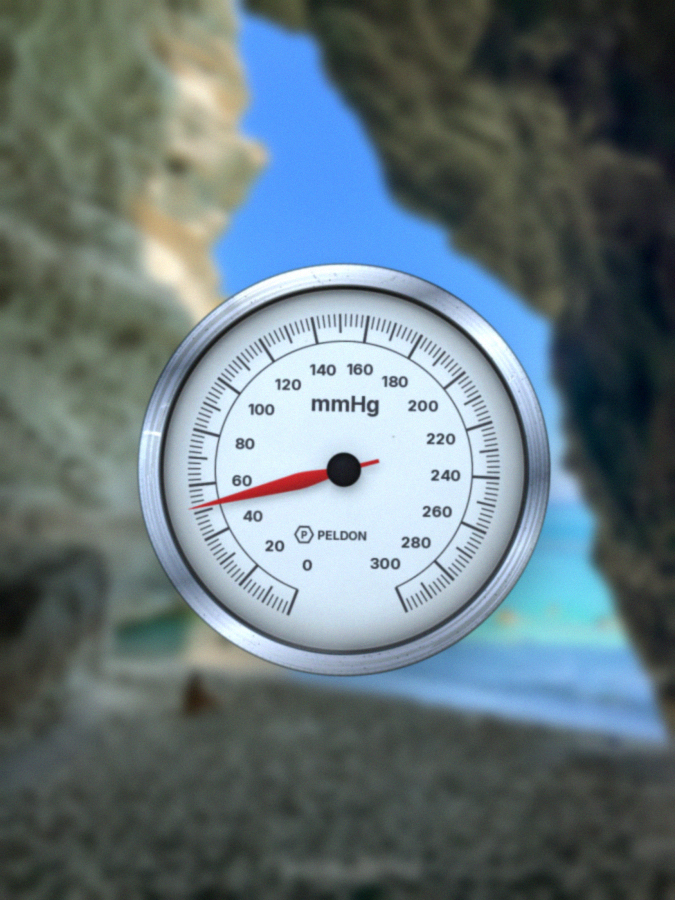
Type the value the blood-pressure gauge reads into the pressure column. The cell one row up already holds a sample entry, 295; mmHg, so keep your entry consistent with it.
52; mmHg
